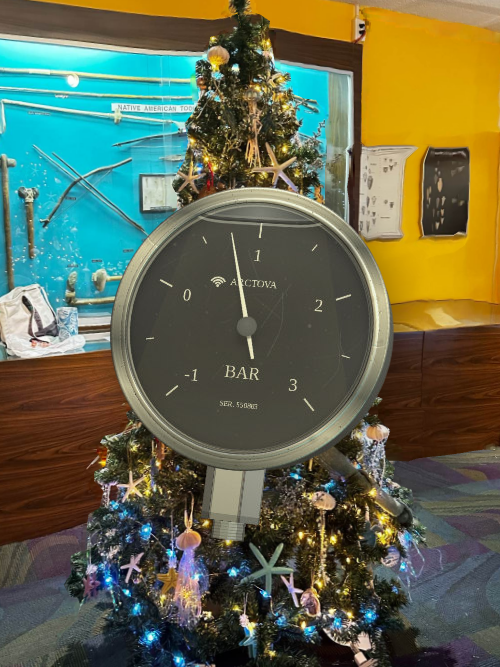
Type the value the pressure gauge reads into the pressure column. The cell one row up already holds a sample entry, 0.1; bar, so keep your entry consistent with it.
0.75; bar
